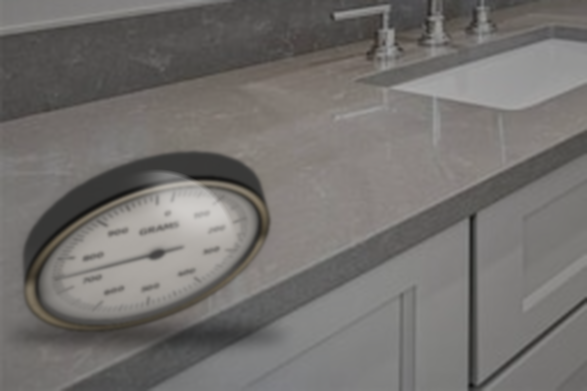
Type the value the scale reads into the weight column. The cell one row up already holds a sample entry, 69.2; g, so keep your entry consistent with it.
750; g
